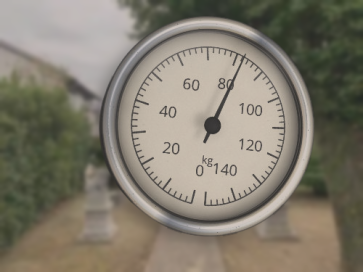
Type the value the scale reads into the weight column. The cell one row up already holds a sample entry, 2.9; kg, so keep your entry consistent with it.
82; kg
